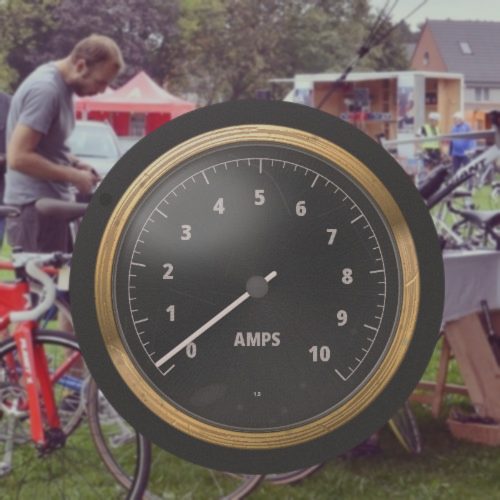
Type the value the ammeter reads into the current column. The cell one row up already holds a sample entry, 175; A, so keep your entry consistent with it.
0.2; A
